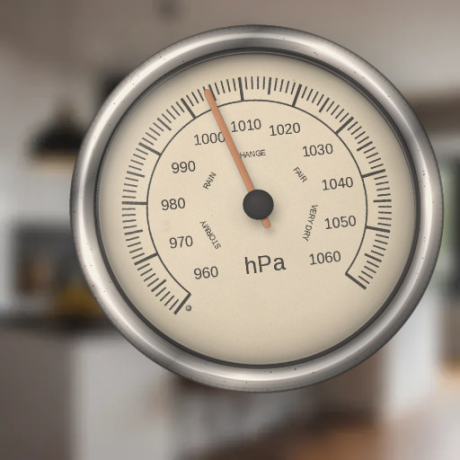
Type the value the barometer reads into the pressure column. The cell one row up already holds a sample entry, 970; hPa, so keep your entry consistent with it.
1004; hPa
